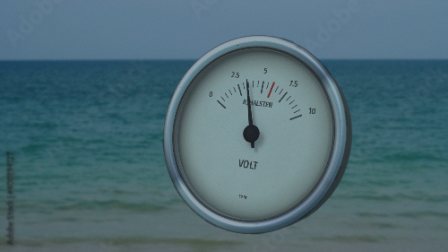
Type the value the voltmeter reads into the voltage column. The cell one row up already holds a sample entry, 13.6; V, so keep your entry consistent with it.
3.5; V
